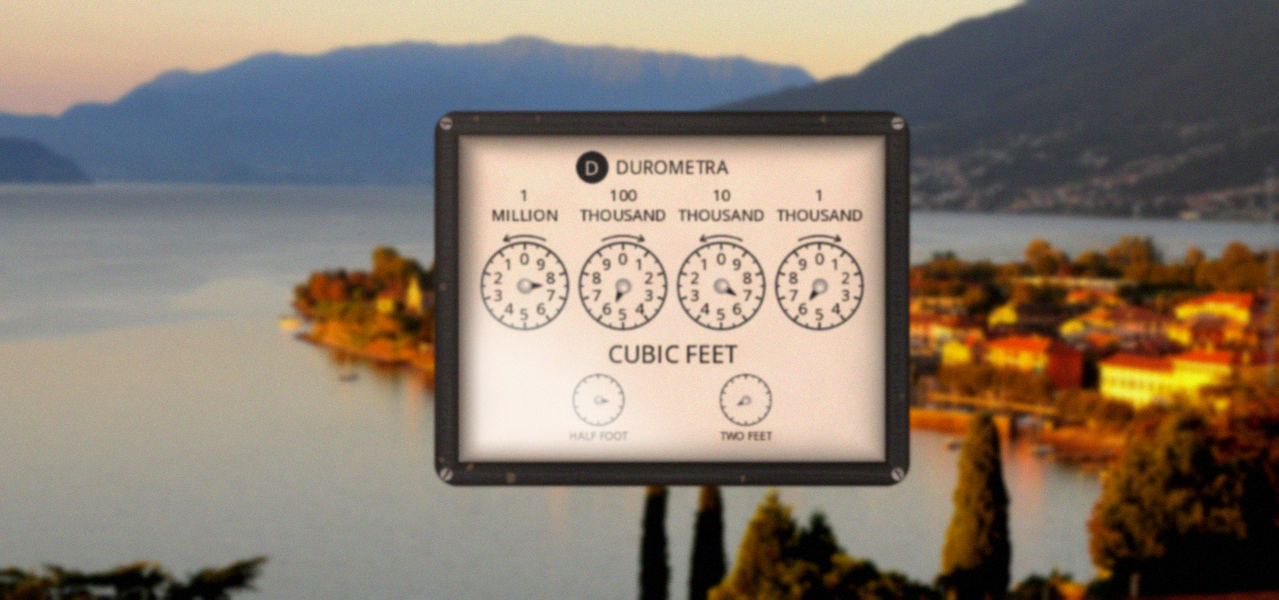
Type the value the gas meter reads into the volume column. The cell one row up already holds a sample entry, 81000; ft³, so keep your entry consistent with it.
756600; ft³
